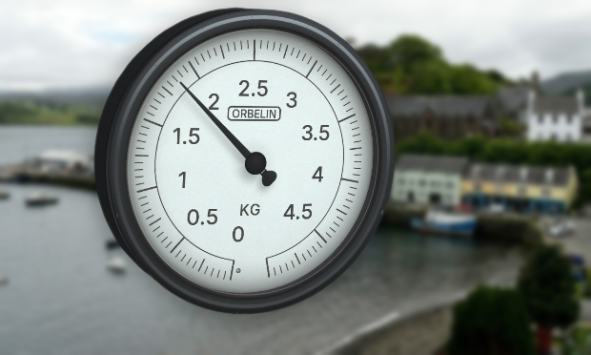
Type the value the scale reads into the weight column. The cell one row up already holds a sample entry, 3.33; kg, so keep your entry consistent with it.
1.85; kg
